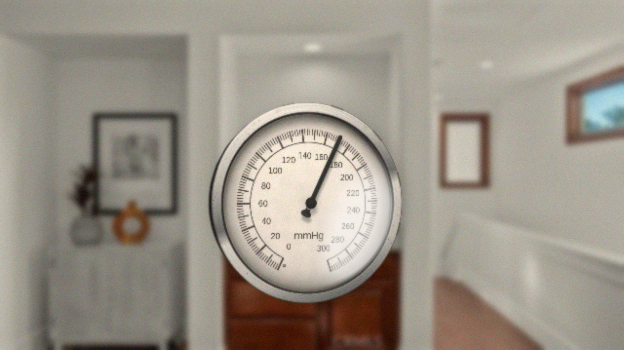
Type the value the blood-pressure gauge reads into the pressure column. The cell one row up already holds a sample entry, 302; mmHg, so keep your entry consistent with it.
170; mmHg
